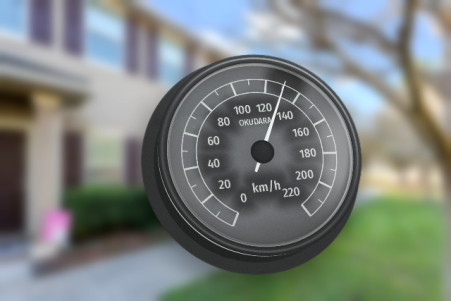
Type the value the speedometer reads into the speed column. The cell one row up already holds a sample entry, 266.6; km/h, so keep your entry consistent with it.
130; km/h
